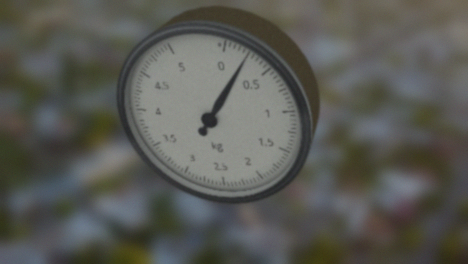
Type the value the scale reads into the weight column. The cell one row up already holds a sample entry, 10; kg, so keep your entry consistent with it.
0.25; kg
